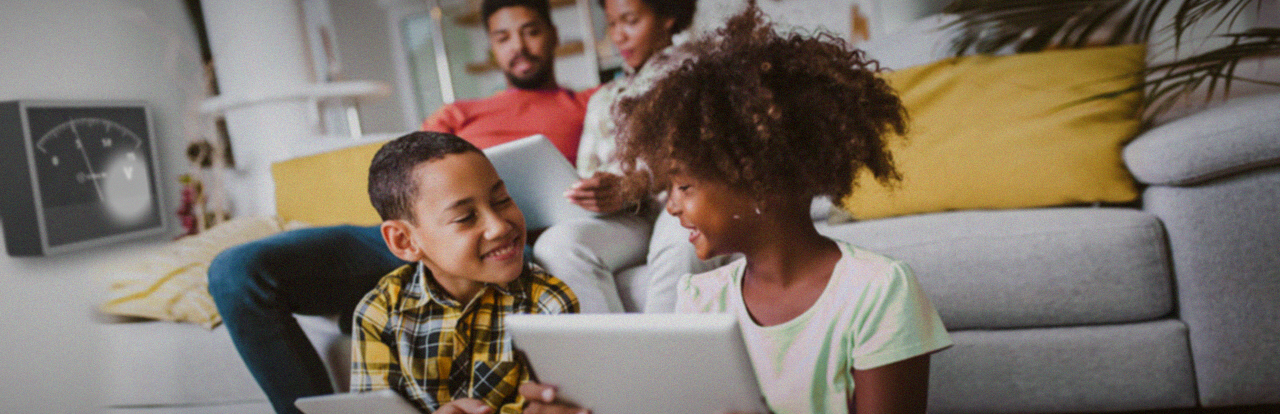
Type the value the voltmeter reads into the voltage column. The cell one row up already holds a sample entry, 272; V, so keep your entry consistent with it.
5; V
